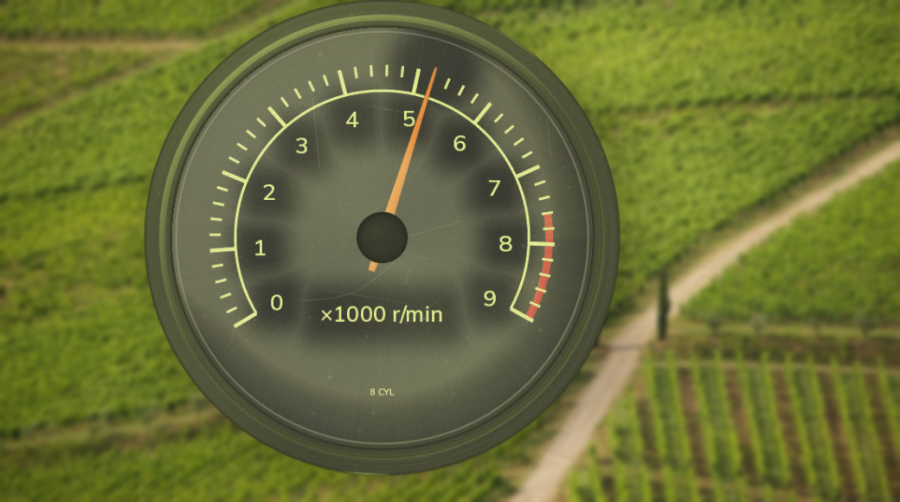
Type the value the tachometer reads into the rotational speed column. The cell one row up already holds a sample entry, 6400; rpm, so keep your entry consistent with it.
5200; rpm
